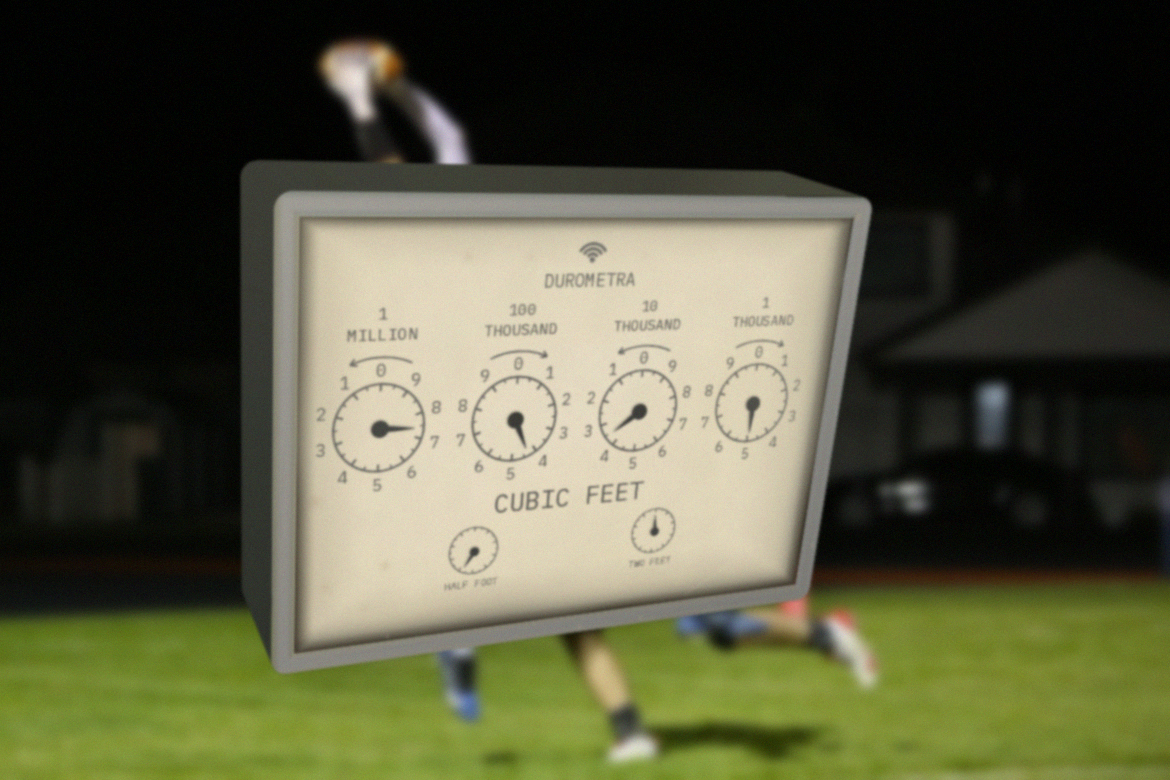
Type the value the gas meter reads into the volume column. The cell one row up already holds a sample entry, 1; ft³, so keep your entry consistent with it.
743500; ft³
